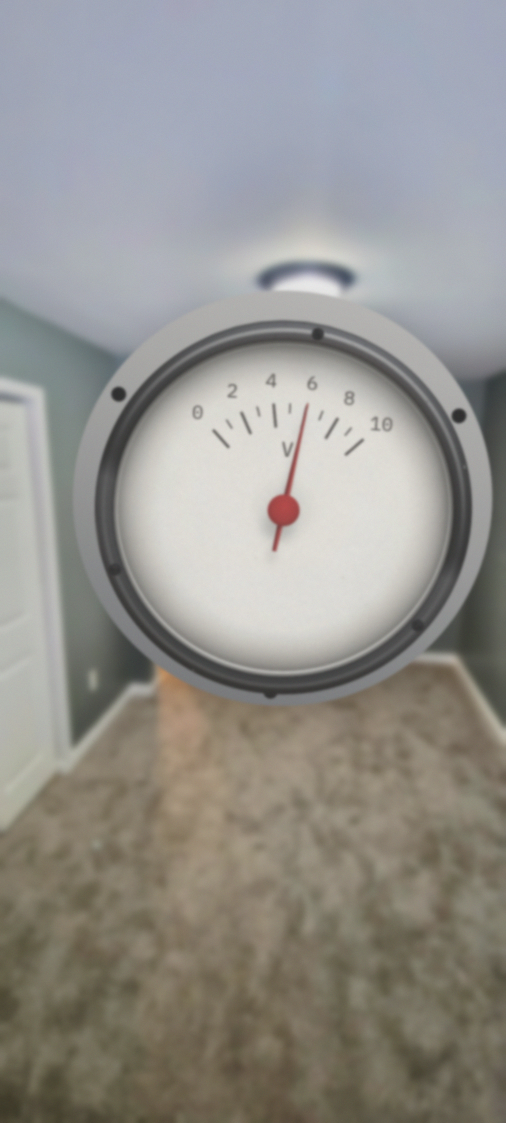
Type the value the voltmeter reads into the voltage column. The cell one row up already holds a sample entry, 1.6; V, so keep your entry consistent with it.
6; V
